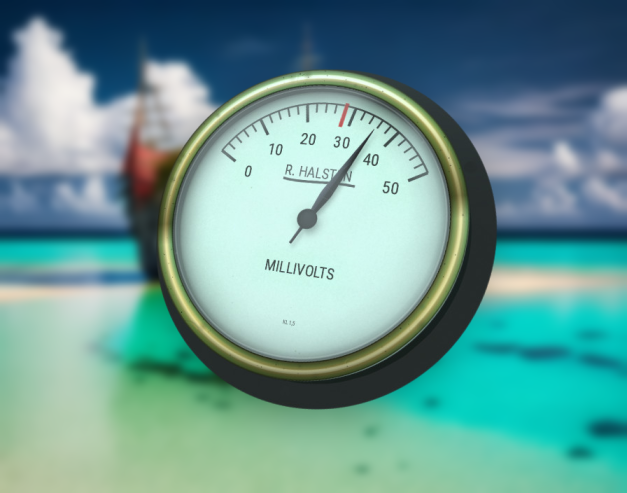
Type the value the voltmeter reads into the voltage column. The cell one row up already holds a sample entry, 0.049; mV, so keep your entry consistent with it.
36; mV
